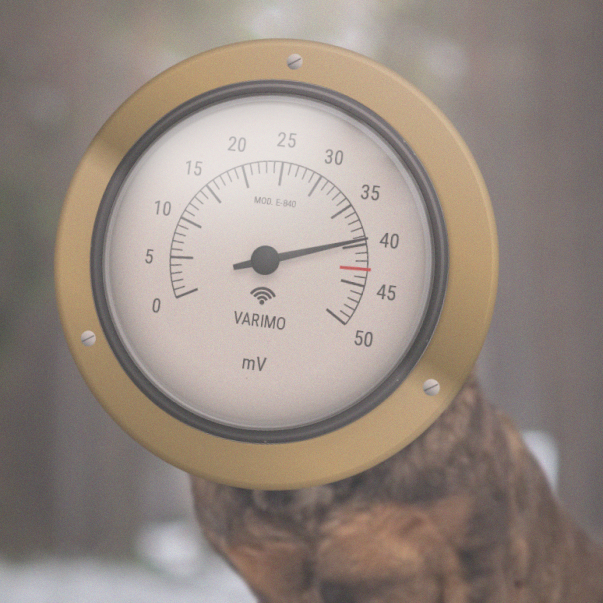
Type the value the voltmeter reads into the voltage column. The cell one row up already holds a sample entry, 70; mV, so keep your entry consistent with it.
39.5; mV
